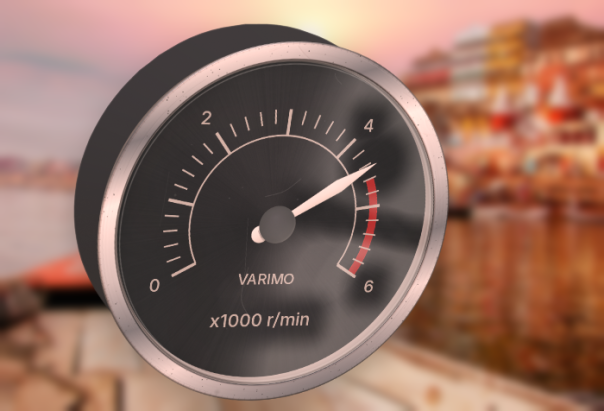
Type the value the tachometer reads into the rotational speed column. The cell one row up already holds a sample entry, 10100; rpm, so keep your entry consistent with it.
4400; rpm
